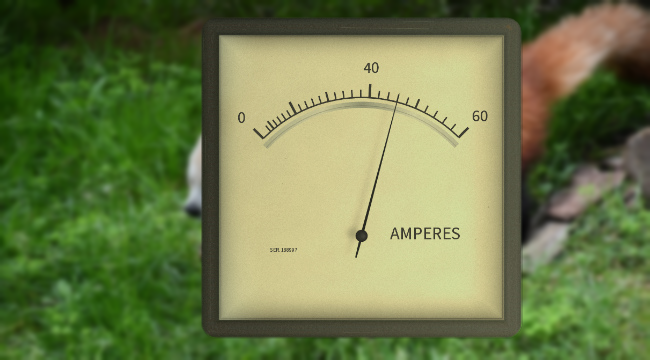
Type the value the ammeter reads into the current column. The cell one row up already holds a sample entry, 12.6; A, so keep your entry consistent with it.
46; A
